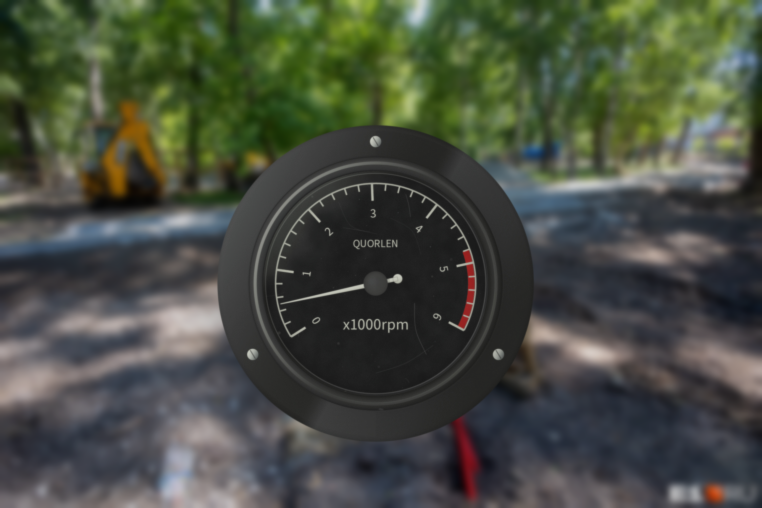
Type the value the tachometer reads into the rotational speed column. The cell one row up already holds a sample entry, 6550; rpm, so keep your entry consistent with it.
500; rpm
